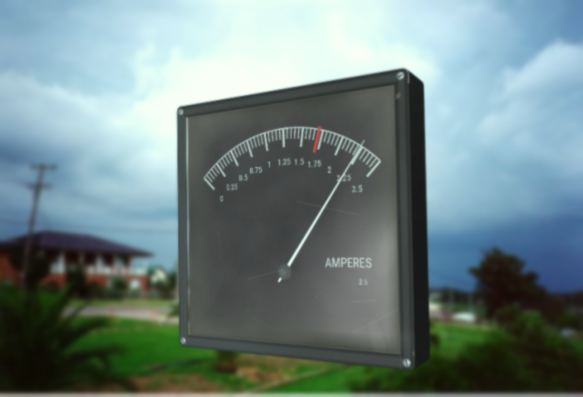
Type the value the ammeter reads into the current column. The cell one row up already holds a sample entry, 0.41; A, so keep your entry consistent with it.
2.25; A
